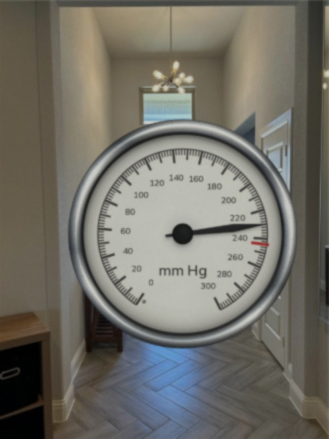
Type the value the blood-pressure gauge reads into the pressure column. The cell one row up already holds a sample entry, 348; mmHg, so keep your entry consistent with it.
230; mmHg
